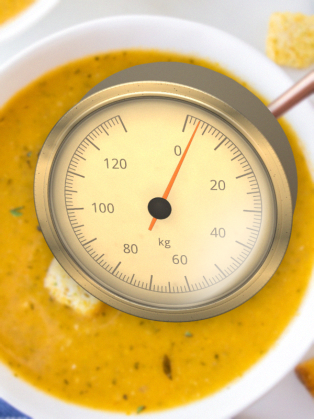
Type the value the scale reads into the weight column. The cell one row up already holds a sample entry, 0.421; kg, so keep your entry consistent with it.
3; kg
